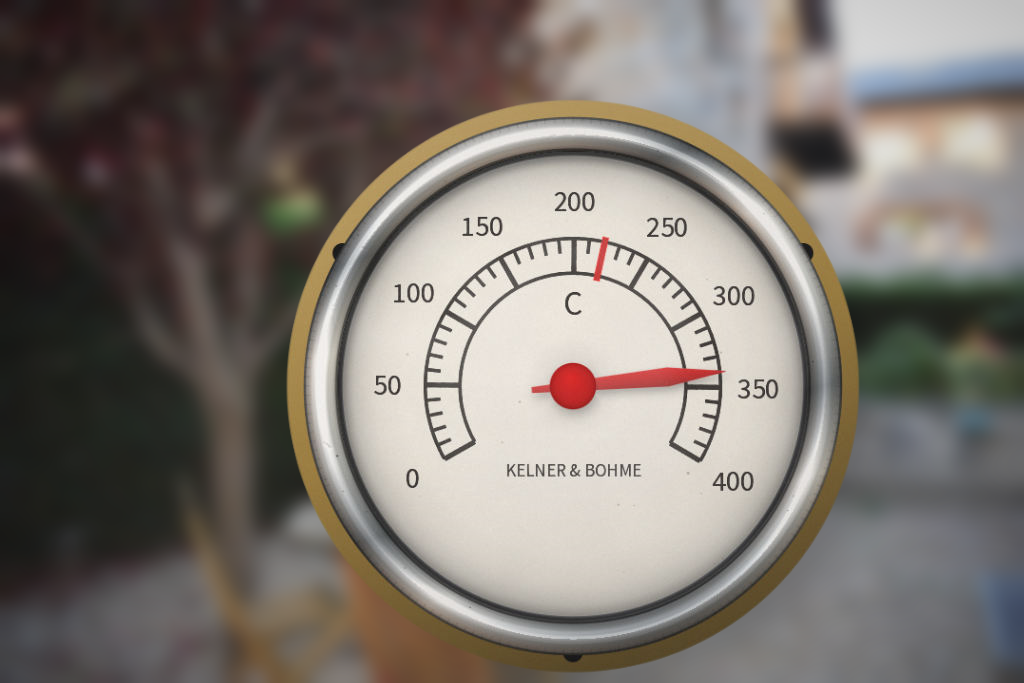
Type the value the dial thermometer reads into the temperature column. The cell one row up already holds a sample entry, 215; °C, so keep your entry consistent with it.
340; °C
